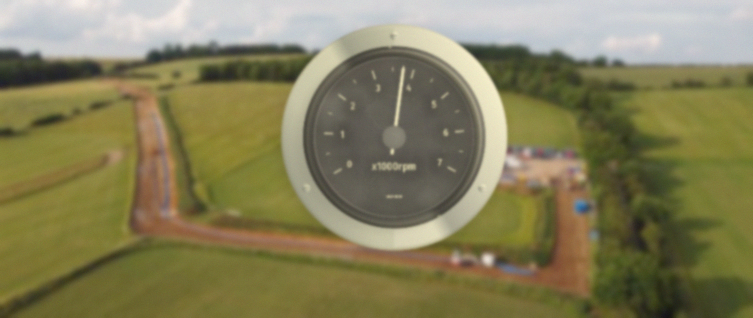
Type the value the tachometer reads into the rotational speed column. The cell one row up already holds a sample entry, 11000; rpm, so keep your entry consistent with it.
3750; rpm
